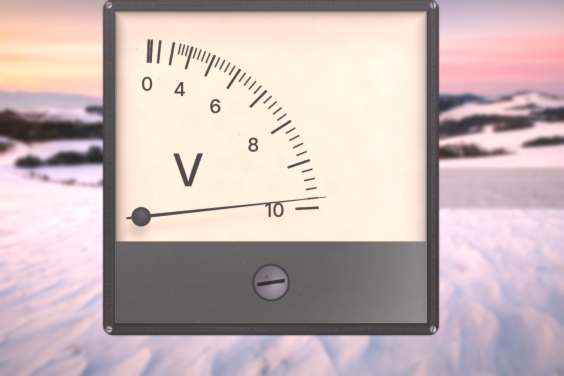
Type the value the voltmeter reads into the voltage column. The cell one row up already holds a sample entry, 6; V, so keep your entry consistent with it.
9.8; V
